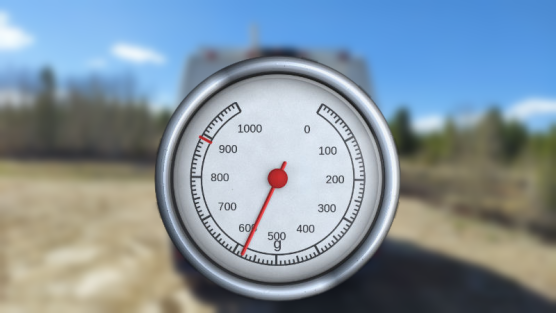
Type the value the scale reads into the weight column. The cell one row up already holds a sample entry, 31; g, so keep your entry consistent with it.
580; g
